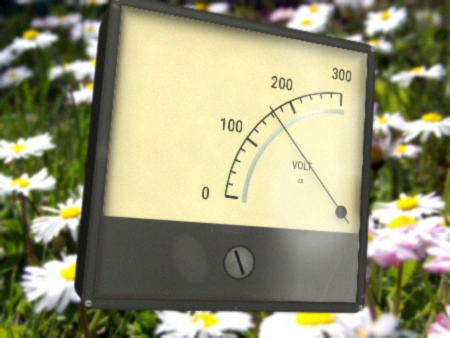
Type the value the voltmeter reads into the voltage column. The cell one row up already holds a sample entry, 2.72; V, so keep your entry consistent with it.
160; V
